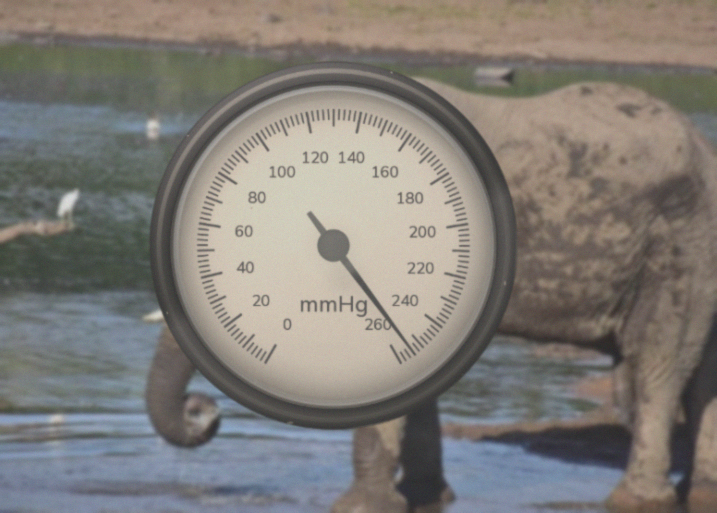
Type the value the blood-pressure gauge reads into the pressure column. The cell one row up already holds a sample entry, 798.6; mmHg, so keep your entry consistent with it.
254; mmHg
